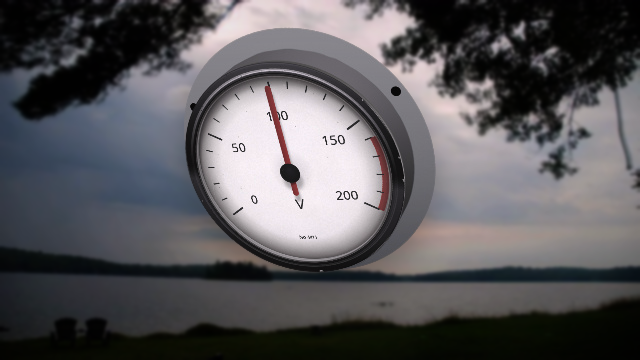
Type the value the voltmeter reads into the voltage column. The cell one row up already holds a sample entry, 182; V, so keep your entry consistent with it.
100; V
